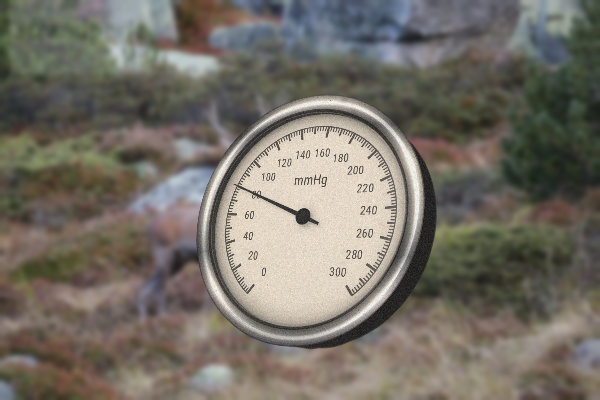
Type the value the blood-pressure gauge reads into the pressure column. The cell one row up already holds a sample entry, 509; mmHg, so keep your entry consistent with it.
80; mmHg
